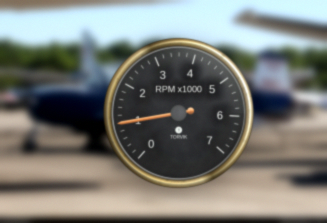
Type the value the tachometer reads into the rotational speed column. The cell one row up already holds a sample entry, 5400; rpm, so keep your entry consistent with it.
1000; rpm
